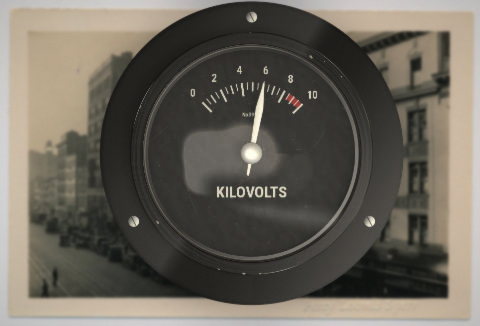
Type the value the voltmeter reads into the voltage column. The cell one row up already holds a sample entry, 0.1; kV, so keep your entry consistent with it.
6; kV
